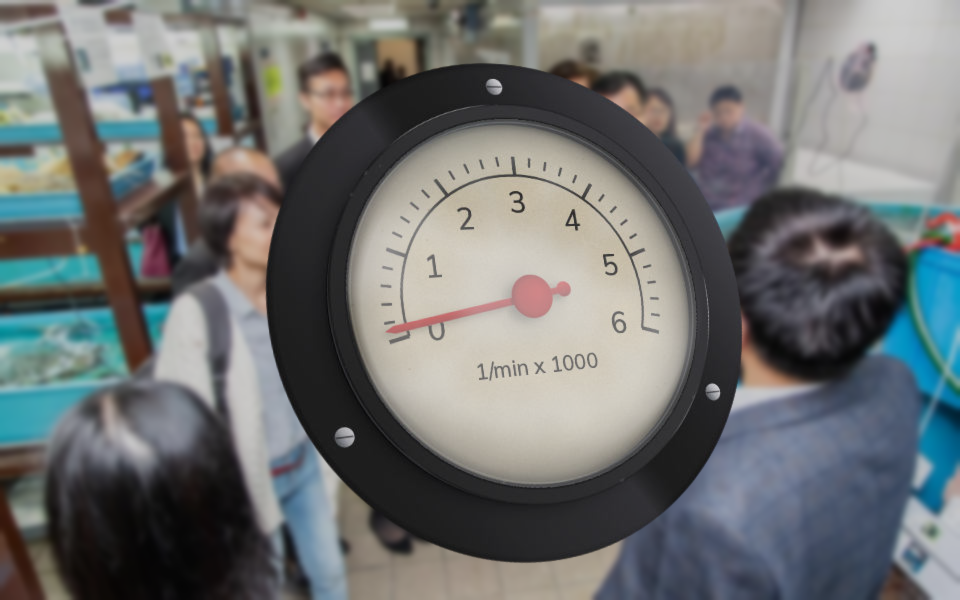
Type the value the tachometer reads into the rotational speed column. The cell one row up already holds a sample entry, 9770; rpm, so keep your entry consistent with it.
100; rpm
